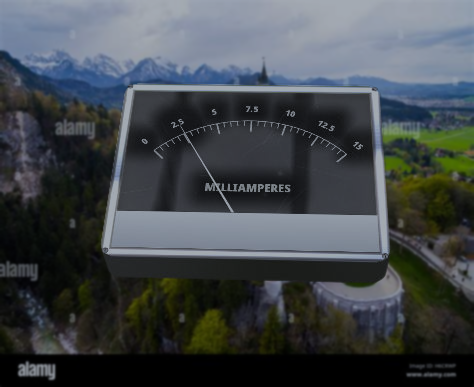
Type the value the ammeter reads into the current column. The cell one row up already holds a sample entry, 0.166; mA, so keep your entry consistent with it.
2.5; mA
